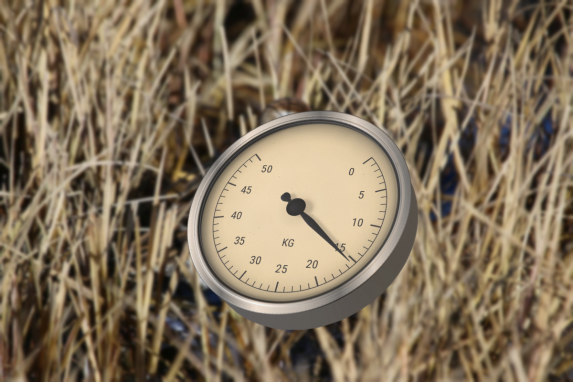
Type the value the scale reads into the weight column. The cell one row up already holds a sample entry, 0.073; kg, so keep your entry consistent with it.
15.5; kg
